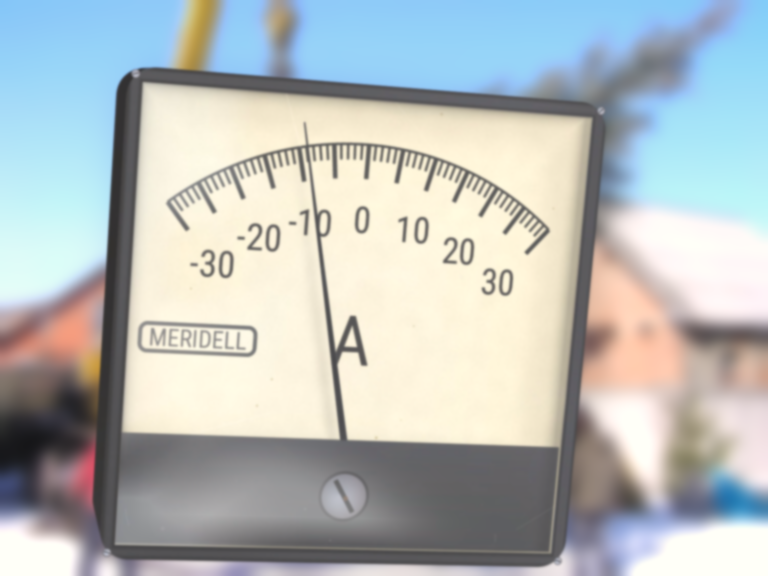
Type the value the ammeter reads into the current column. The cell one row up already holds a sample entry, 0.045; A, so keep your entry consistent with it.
-9; A
